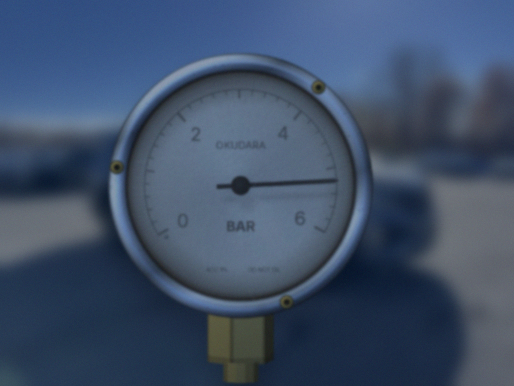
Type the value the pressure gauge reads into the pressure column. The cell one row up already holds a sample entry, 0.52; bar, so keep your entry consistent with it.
5.2; bar
